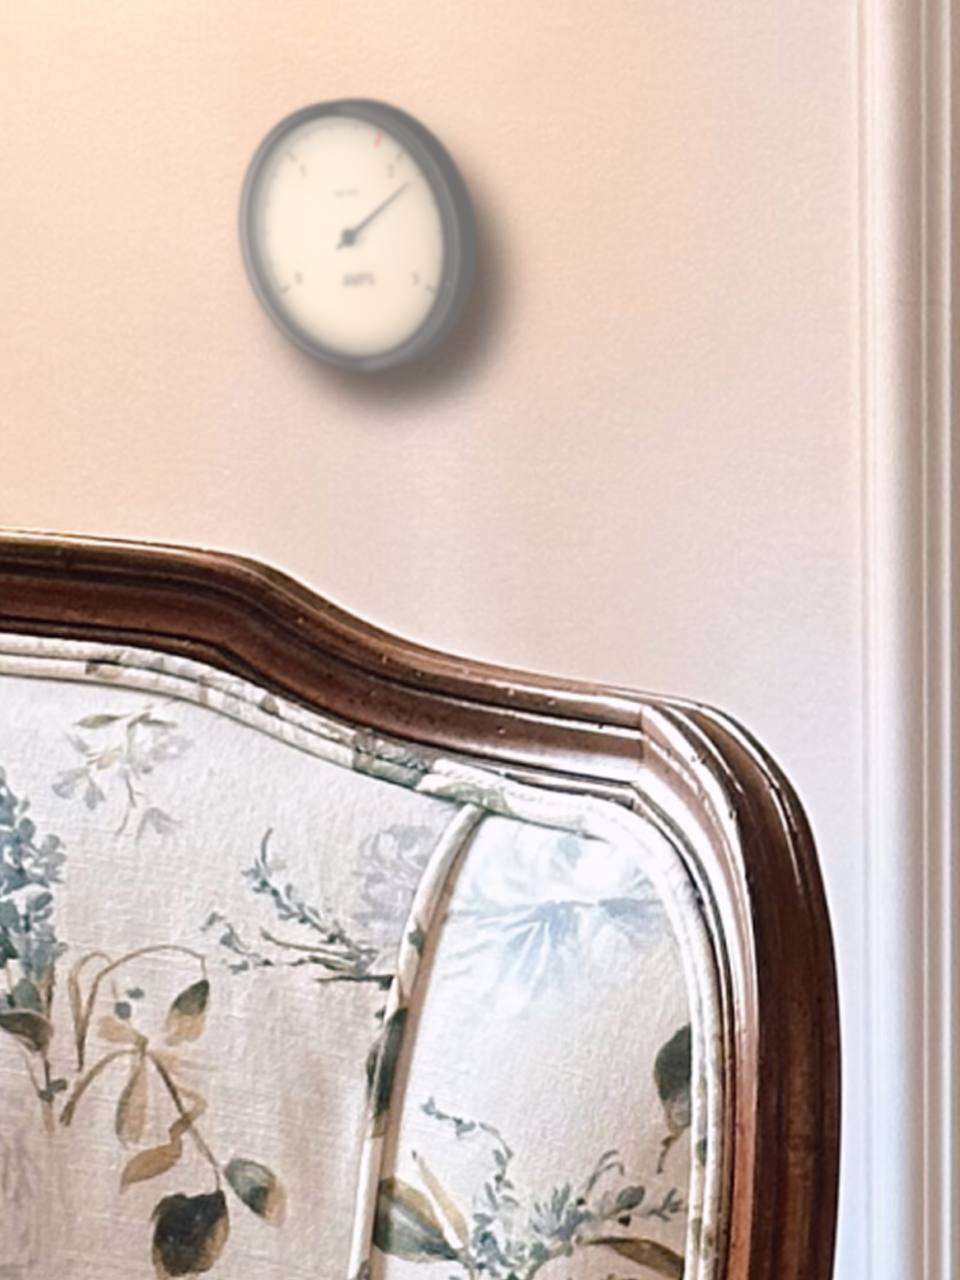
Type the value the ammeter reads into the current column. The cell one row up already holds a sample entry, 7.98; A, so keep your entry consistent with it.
2.2; A
